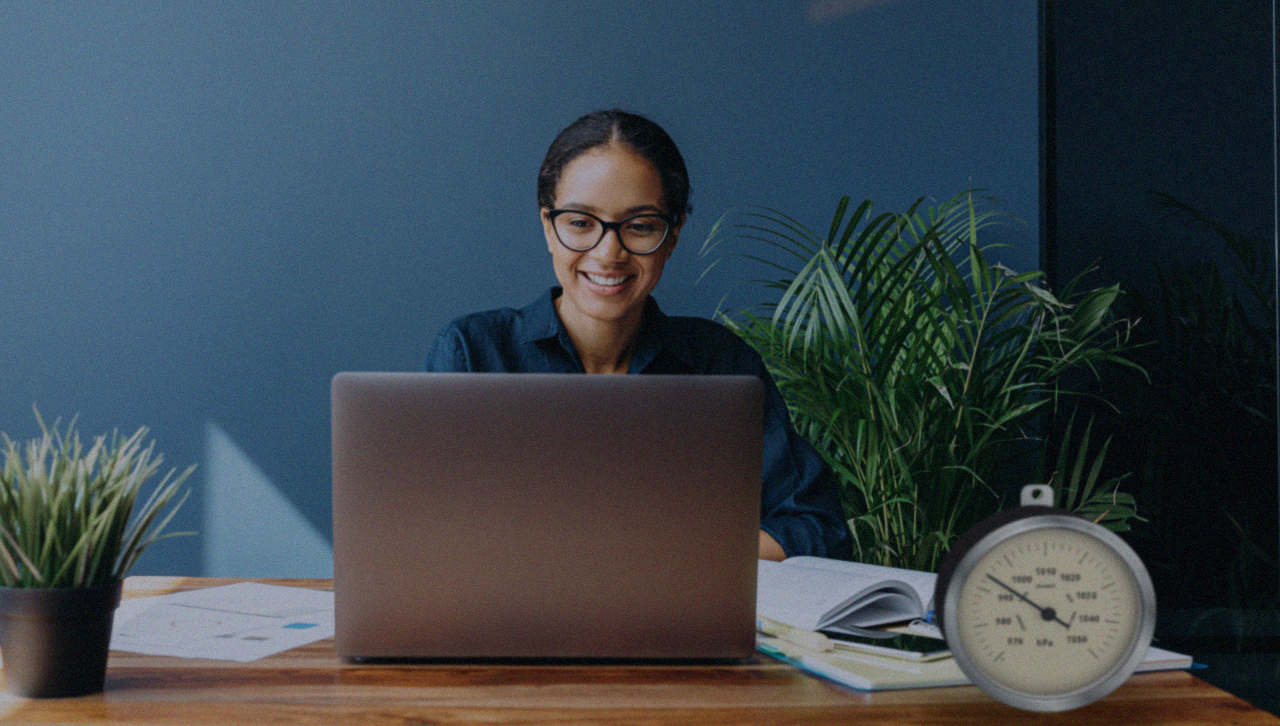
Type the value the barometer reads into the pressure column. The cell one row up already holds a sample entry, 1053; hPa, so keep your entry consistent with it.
994; hPa
